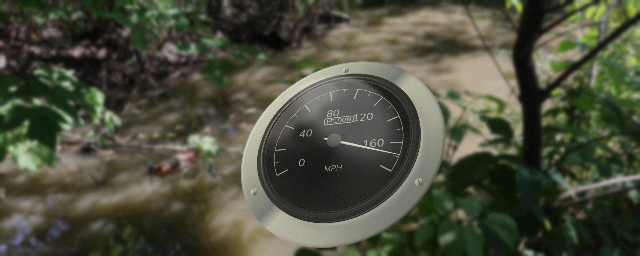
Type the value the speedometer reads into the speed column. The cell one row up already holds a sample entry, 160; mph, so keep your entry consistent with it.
170; mph
